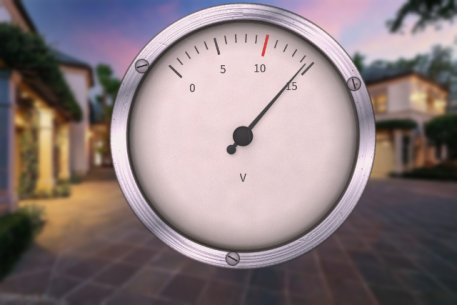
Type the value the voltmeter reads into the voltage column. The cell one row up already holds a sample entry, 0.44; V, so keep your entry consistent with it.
14.5; V
